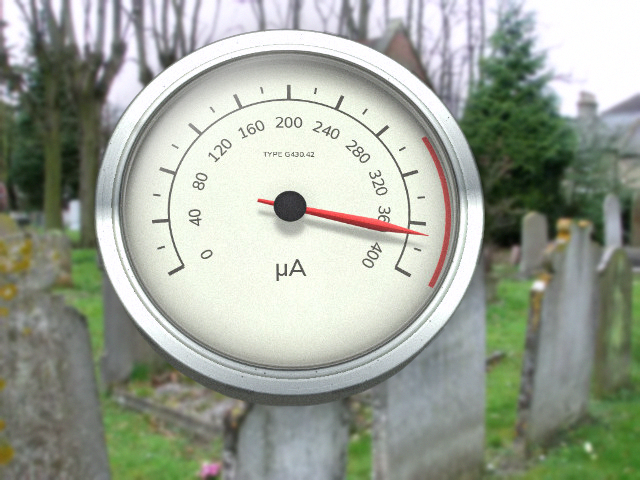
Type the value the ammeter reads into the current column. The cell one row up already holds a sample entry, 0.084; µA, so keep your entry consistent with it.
370; µA
